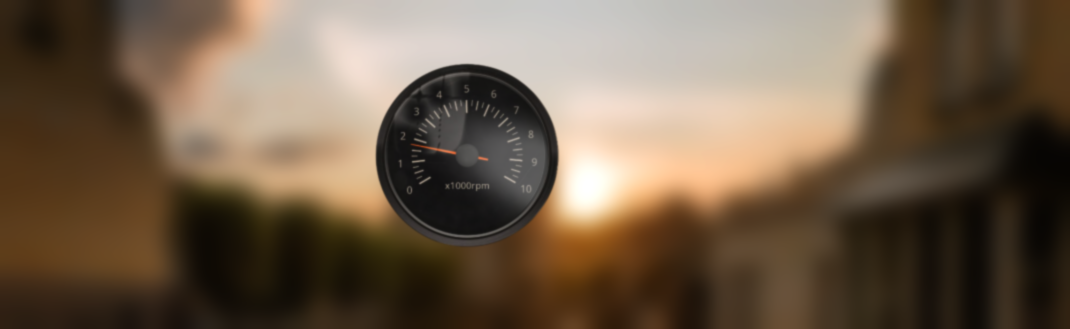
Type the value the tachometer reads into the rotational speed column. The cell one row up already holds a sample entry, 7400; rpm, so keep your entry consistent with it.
1750; rpm
